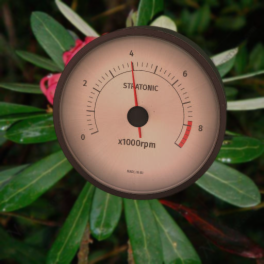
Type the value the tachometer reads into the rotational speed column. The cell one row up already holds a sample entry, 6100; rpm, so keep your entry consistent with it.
4000; rpm
